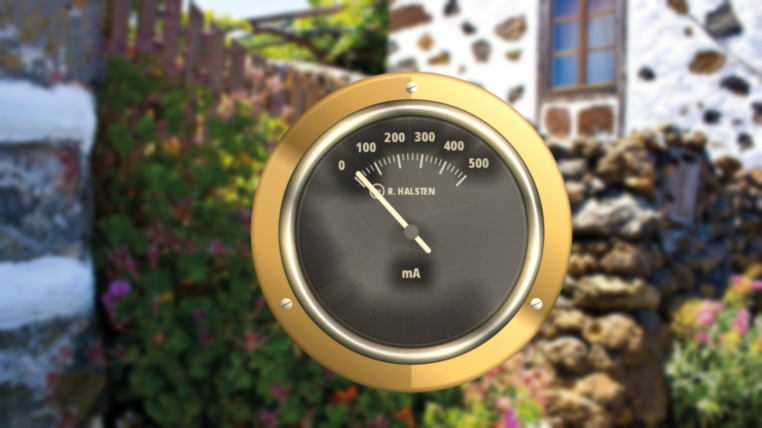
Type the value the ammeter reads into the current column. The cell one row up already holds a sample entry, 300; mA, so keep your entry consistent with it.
20; mA
